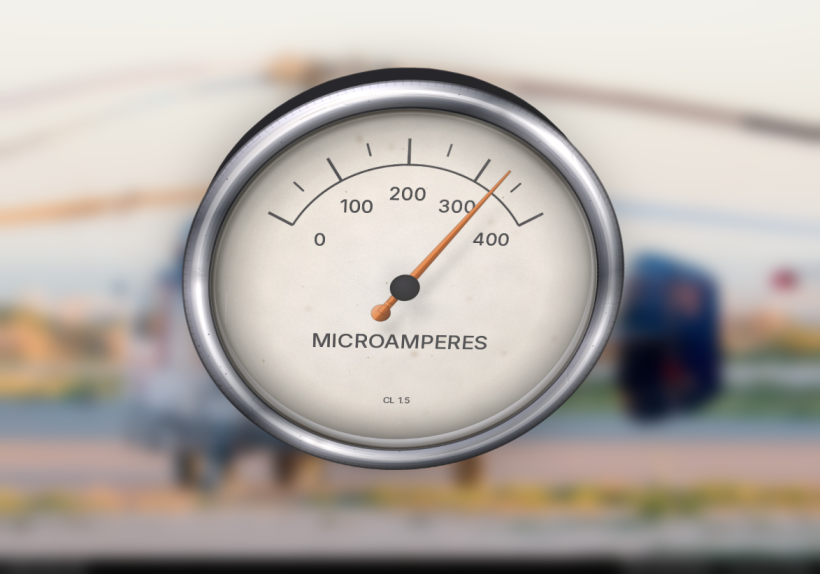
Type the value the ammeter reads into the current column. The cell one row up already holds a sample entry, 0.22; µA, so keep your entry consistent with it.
325; µA
